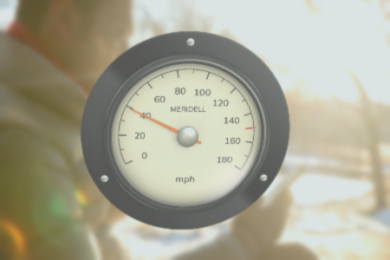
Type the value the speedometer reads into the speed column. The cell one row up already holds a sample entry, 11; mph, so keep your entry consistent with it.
40; mph
